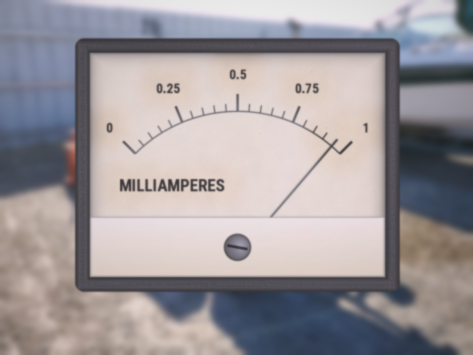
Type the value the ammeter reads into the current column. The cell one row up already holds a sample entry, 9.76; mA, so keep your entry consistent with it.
0.95; mA
